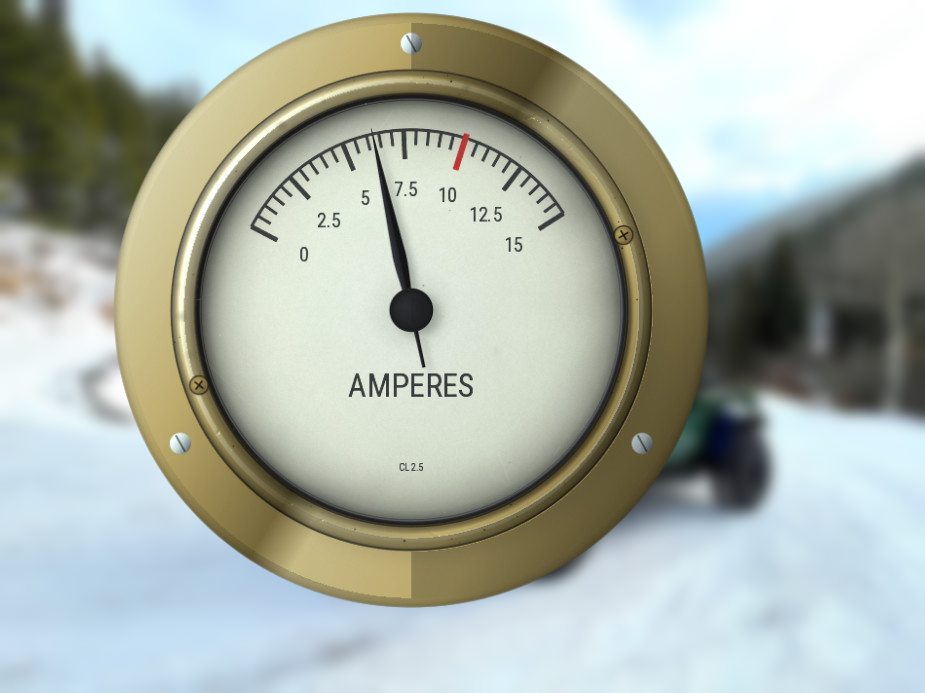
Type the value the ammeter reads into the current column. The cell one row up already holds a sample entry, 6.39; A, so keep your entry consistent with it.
6.25; A
